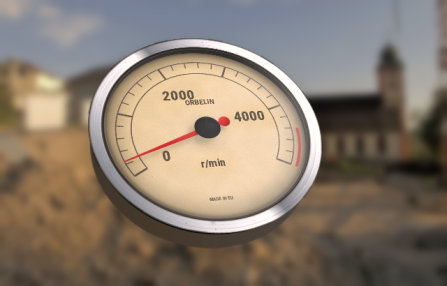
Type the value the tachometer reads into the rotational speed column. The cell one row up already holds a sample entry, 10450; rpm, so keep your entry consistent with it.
200; rpm
